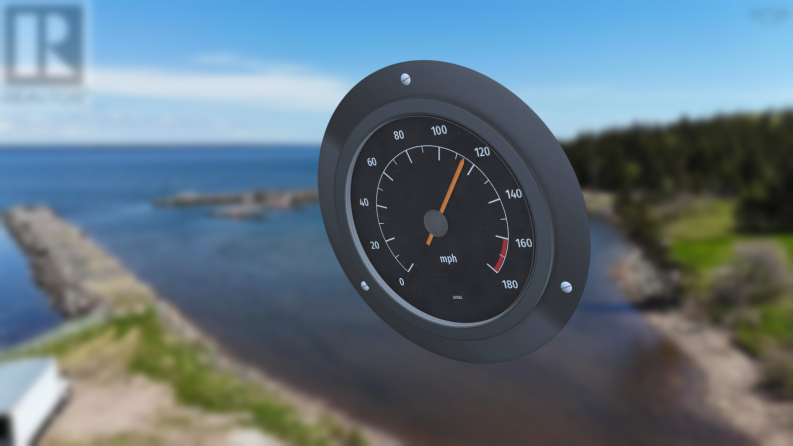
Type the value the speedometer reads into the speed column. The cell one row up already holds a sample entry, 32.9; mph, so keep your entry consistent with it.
115; mph
